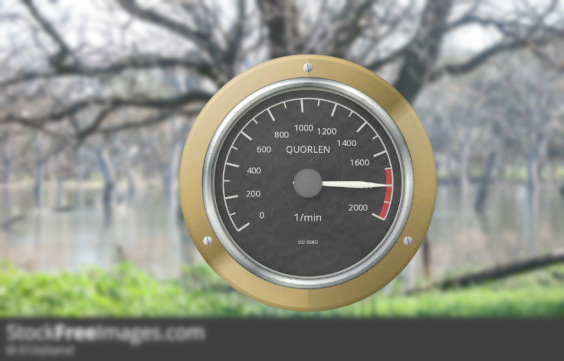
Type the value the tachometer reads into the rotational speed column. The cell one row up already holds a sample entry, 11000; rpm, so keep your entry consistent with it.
1800; rpm
